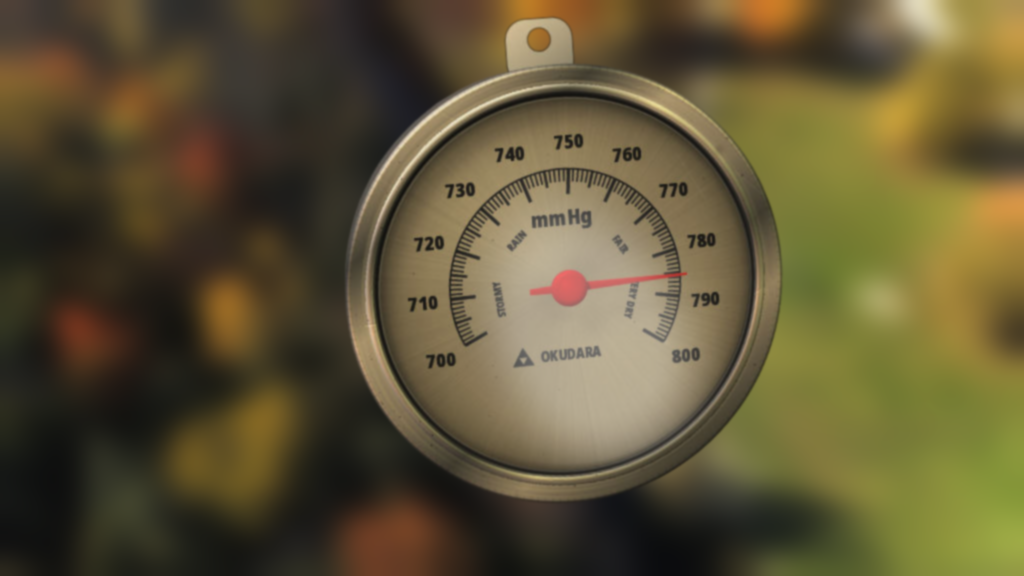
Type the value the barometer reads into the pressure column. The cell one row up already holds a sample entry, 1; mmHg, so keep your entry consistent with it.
785; mmHg
